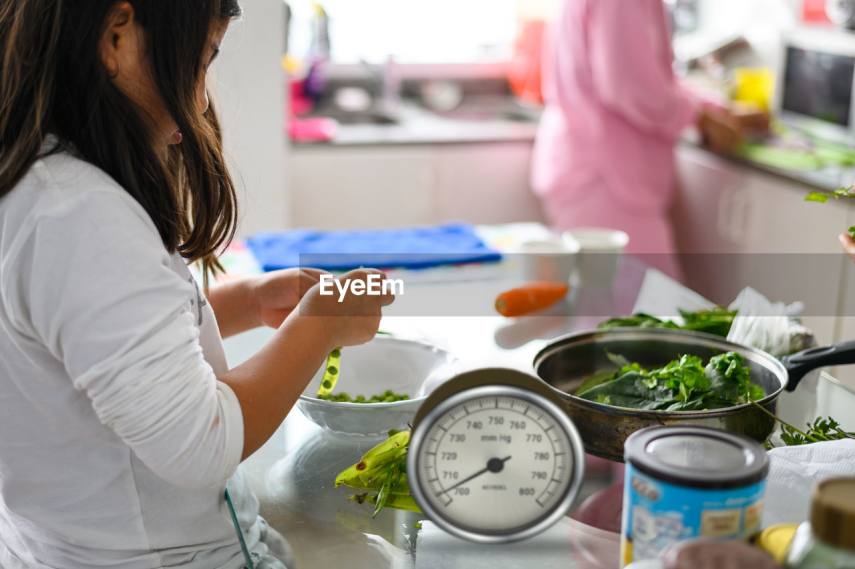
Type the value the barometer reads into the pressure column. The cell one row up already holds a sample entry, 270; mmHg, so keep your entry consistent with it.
705; mmHg
